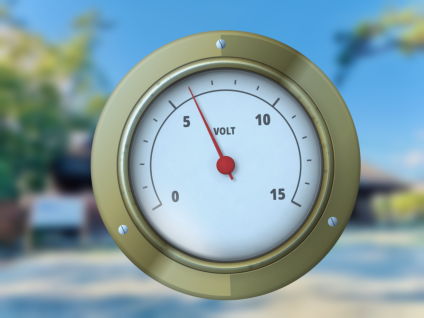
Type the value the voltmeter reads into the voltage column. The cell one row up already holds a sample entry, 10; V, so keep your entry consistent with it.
6; V
